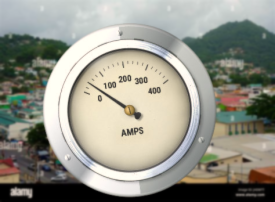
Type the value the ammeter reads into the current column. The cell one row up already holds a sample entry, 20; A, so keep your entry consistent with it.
40; A
